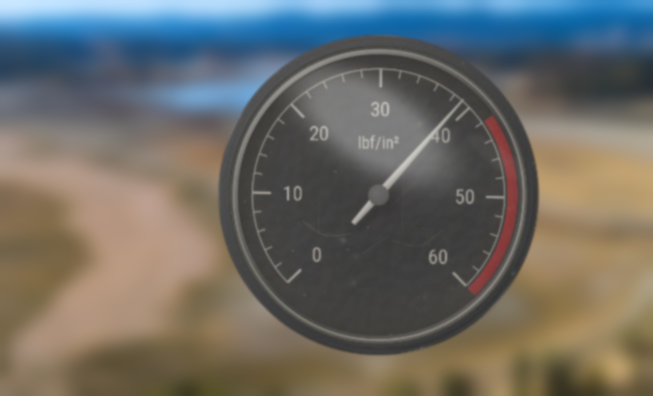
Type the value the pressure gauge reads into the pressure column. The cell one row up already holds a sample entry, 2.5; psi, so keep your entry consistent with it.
39; psi
